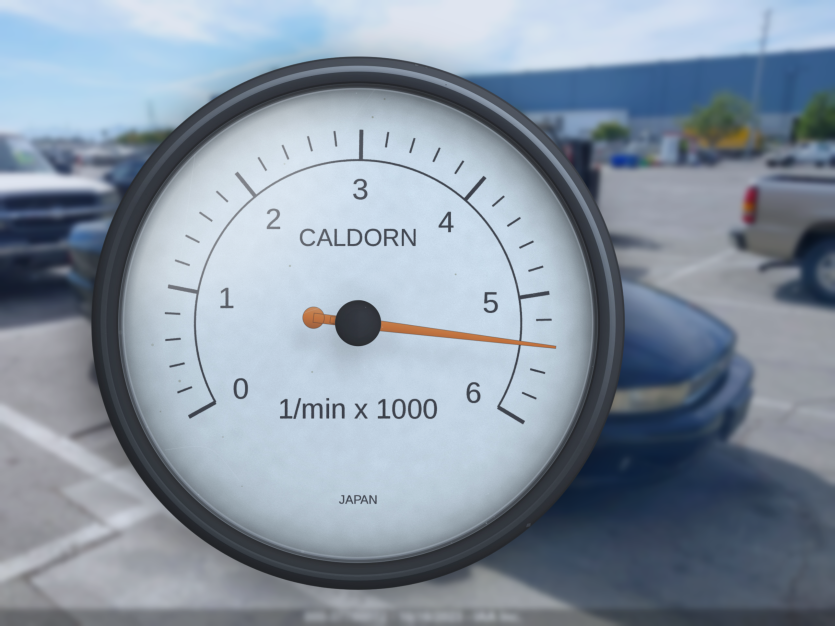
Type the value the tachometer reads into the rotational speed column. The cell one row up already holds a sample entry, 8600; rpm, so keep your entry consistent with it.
5400; rpm
